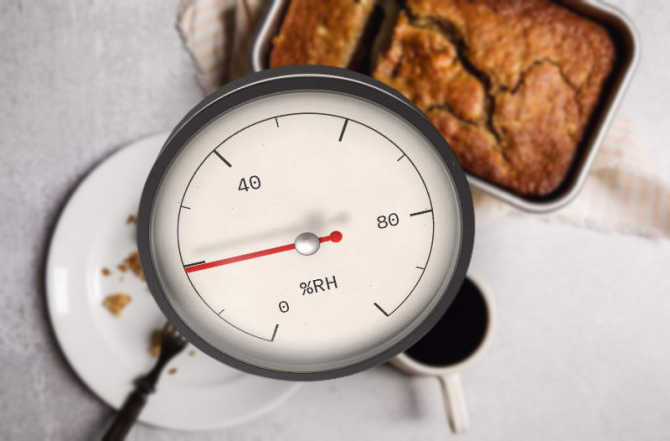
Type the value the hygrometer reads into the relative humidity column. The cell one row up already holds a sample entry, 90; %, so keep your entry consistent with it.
20; %
